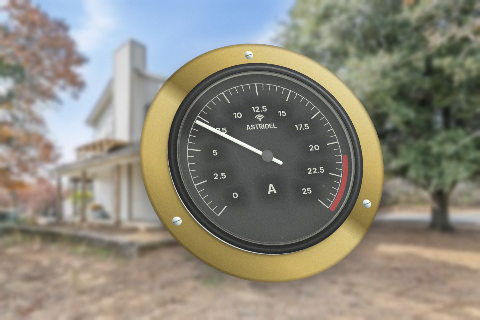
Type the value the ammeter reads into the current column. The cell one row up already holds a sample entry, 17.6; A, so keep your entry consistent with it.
7; A
